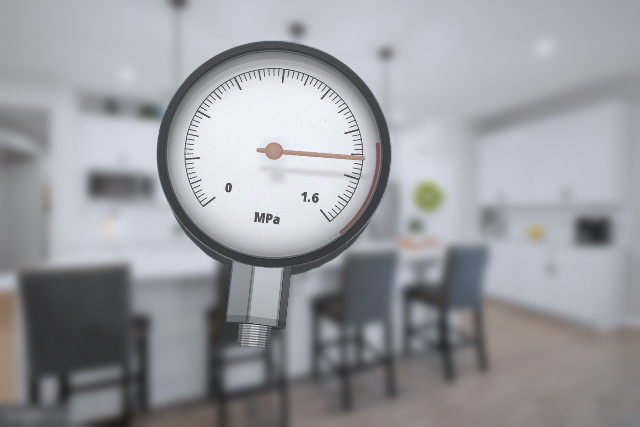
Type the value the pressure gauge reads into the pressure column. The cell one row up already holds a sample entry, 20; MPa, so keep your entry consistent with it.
1.32; MPa
